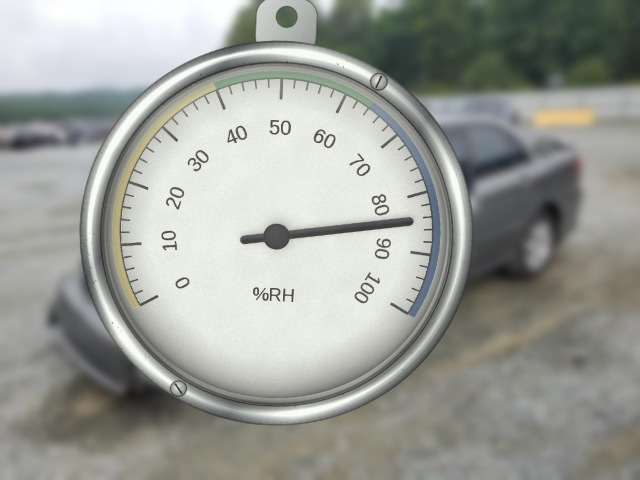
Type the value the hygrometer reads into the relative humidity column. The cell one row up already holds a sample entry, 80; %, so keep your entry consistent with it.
84; %
